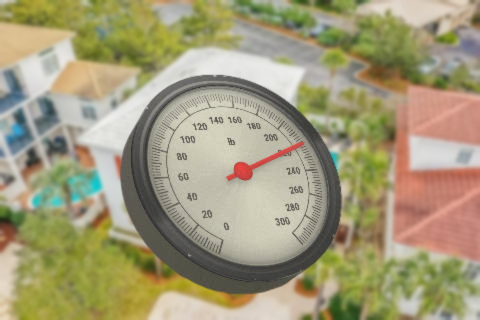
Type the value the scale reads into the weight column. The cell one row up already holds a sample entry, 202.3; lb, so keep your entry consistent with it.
220; lb
